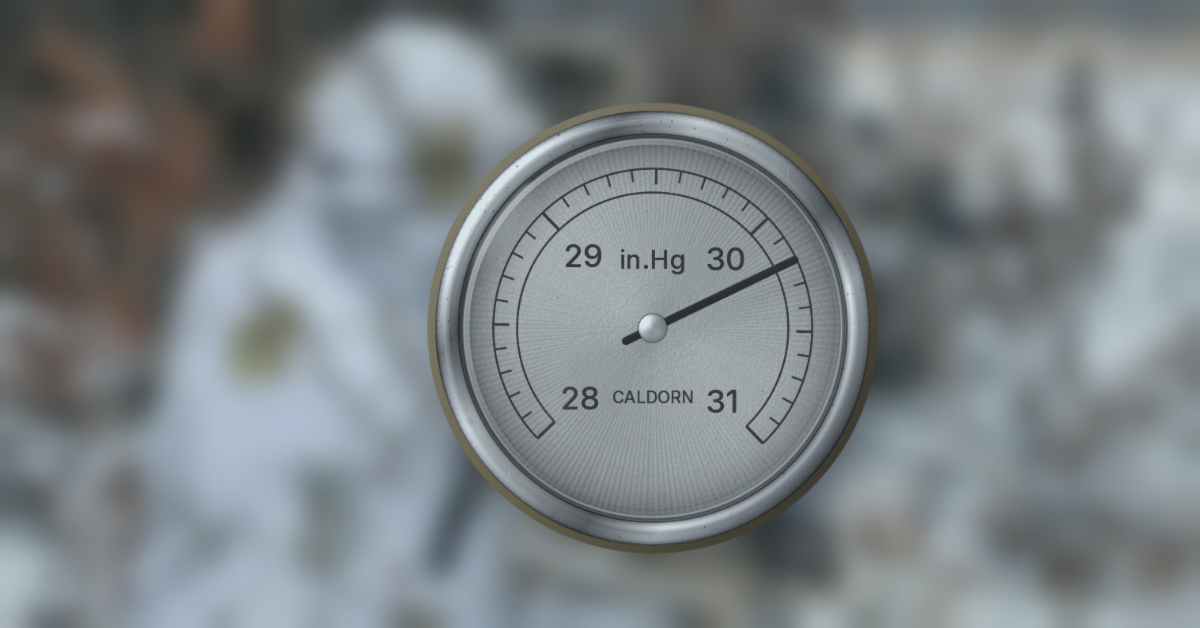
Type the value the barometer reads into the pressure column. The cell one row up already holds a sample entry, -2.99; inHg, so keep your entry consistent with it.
30.2; inHg
